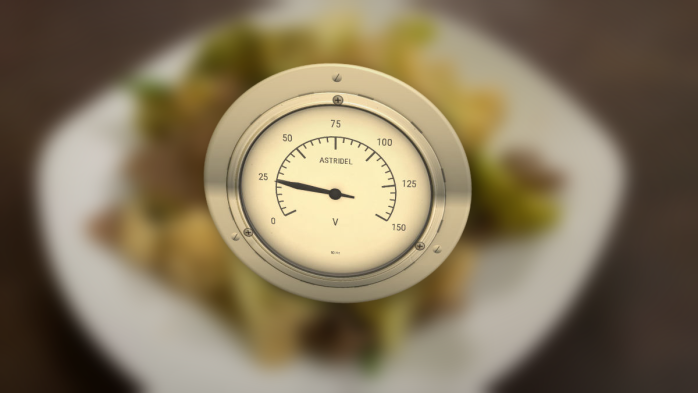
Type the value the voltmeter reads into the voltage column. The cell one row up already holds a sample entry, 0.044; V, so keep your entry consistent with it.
25; V
